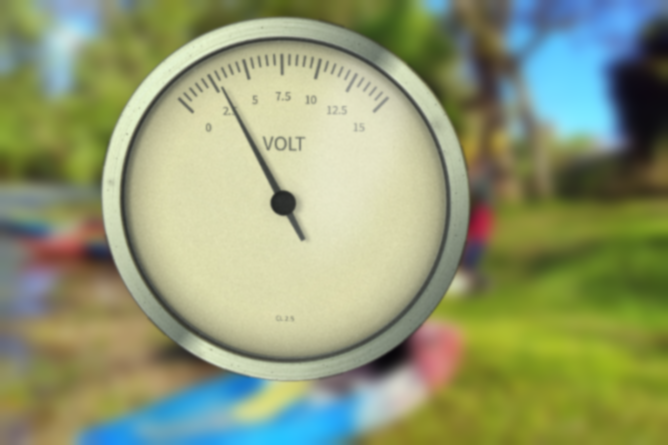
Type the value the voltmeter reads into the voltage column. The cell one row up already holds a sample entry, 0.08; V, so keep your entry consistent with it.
3; V
